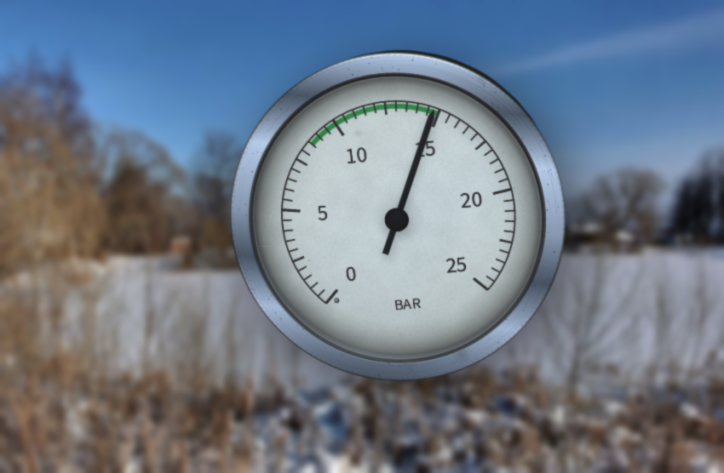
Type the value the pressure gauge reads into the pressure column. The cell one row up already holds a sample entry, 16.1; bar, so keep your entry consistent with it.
14.75; bar
